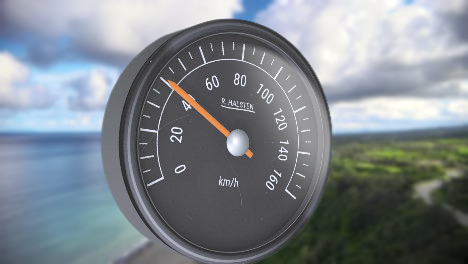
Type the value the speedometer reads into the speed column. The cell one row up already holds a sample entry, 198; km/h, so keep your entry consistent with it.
40; km/h
